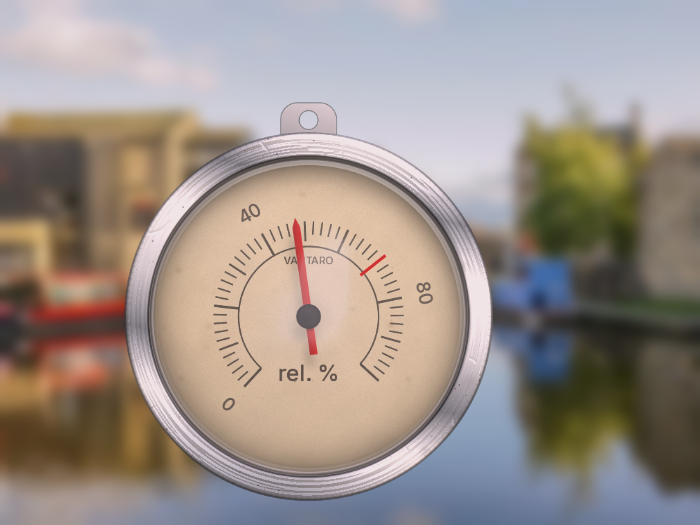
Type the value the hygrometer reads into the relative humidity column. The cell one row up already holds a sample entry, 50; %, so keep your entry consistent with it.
48; %
